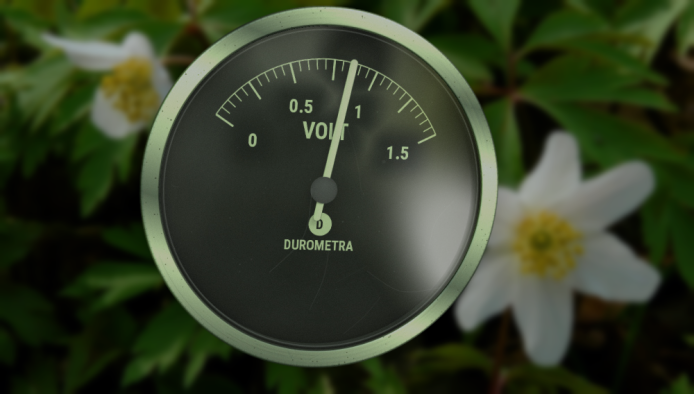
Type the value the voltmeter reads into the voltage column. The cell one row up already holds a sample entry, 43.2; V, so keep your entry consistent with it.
0.85; V
